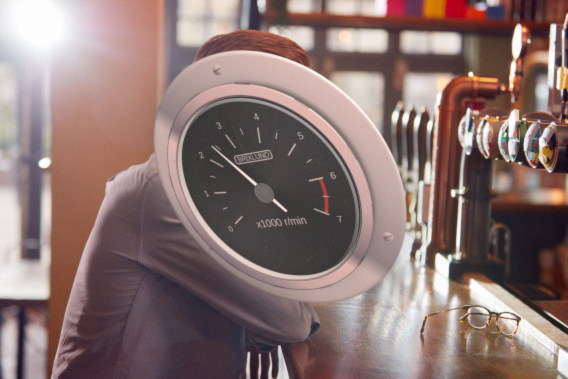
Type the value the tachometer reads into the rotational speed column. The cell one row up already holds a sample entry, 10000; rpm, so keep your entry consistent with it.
2500; rpm
